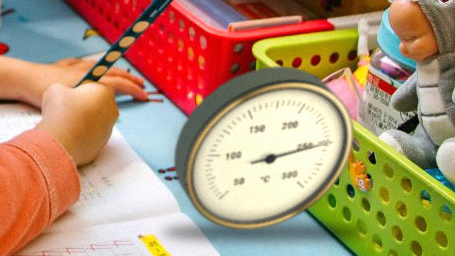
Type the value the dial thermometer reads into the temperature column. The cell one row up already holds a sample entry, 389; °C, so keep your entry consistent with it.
250; °C
